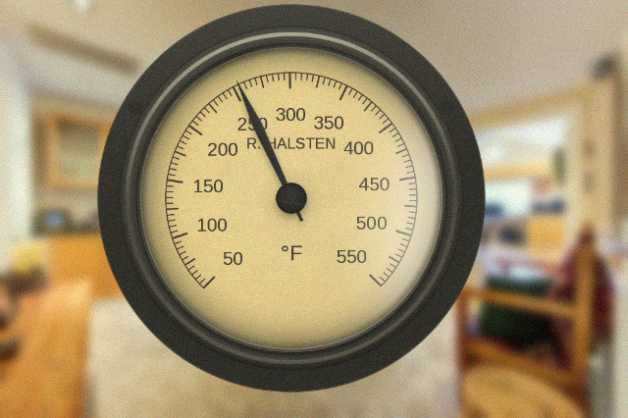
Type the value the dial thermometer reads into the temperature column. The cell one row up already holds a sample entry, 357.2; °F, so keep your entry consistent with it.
255; °F
